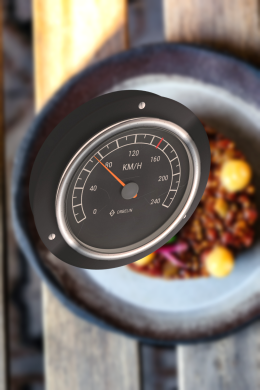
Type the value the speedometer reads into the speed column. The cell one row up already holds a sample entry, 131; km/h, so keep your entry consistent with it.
75; km/h
